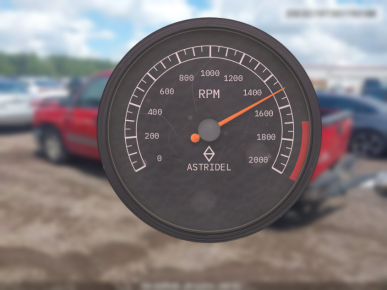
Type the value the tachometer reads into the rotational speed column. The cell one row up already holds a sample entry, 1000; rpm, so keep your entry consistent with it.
1500; rpm
